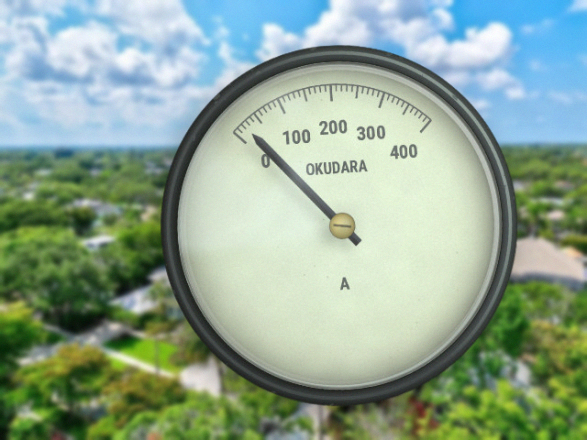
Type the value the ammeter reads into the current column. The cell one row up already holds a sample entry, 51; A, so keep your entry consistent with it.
20; A
